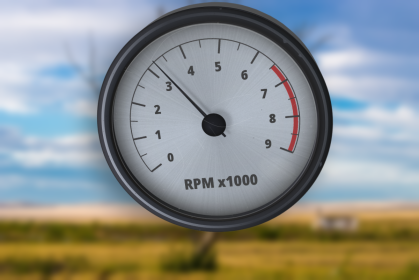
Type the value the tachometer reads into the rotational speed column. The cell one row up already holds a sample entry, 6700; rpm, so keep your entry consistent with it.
3250; rpm
